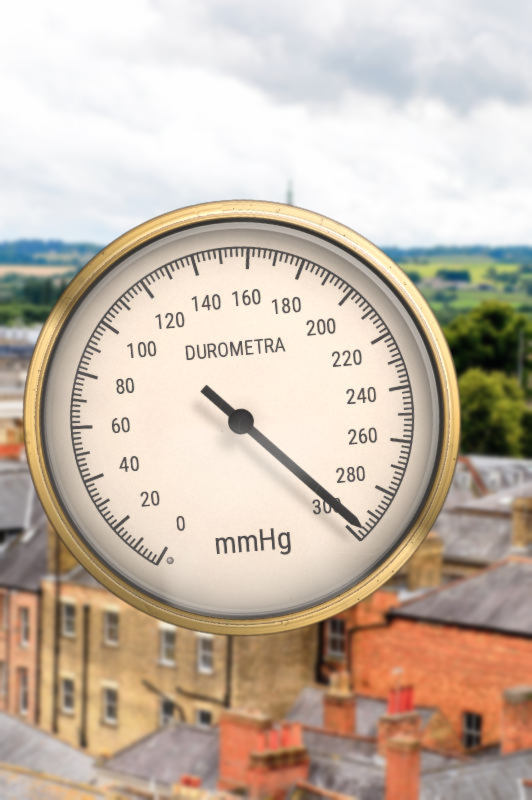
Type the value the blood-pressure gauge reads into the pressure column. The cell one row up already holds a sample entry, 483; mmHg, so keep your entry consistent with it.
296; mmHg
